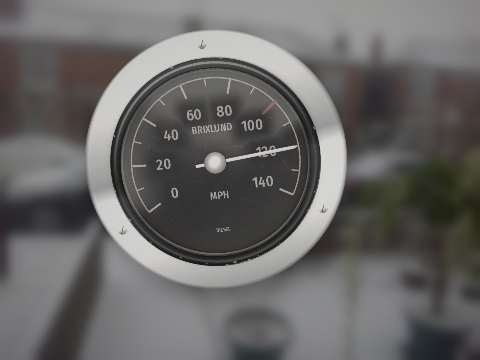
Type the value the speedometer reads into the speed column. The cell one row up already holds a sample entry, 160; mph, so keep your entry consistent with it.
120; mph
